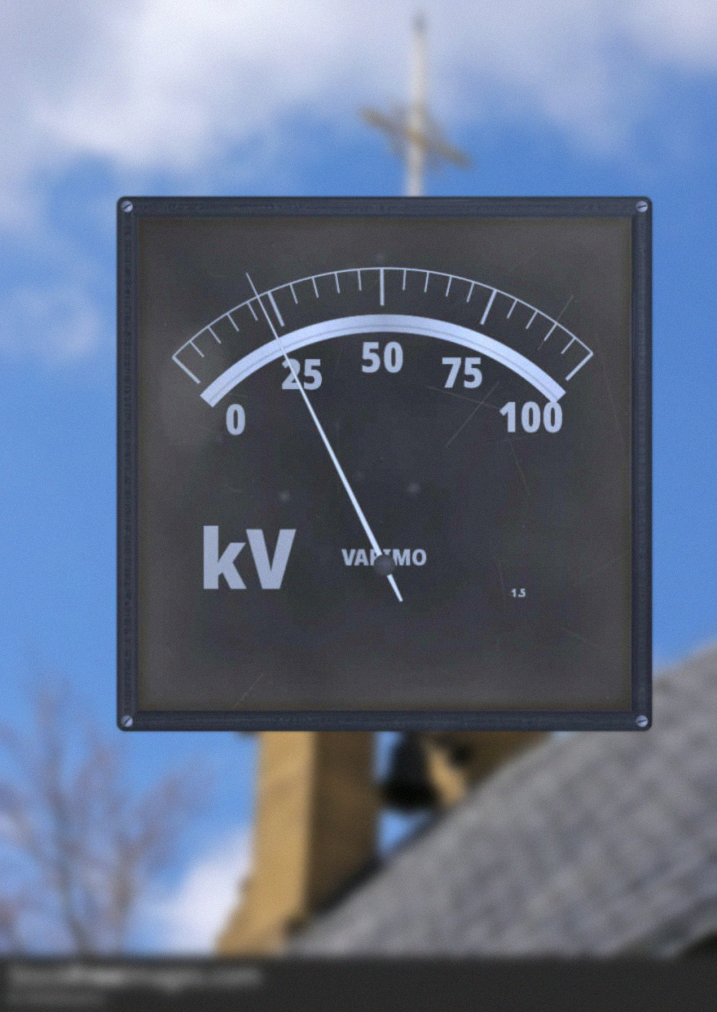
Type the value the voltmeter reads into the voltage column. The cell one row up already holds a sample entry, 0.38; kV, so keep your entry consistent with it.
22.5; kV
